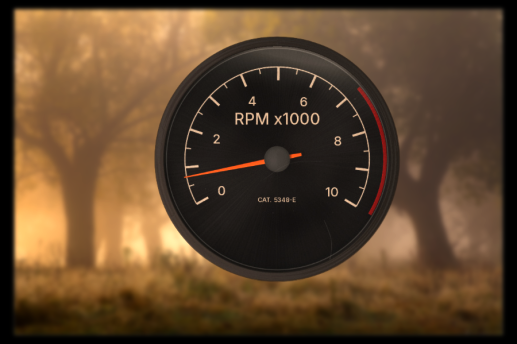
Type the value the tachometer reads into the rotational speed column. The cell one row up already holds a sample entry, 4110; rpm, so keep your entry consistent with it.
750; rpm
